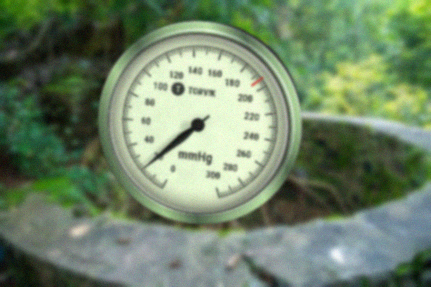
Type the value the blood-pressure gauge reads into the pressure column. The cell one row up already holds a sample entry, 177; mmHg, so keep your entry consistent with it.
20; mmHg
